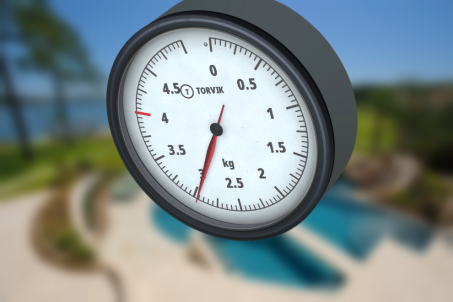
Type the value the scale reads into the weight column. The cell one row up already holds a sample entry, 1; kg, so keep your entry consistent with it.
2.95; kg
